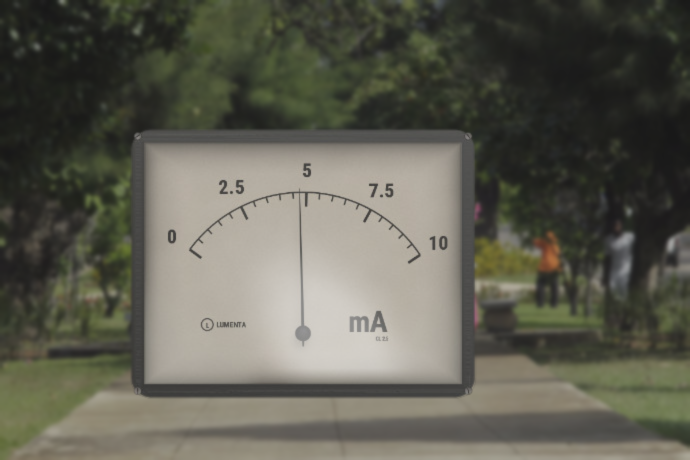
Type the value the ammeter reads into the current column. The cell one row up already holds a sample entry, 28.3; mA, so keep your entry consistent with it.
4.75; mA
